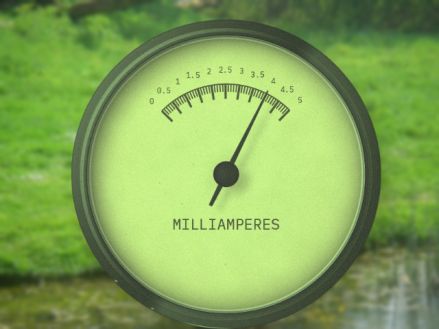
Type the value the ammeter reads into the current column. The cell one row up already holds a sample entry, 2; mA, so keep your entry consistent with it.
4; mA
